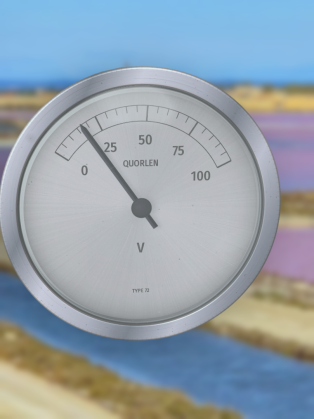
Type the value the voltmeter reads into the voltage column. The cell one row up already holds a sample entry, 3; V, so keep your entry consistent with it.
17.5; V
